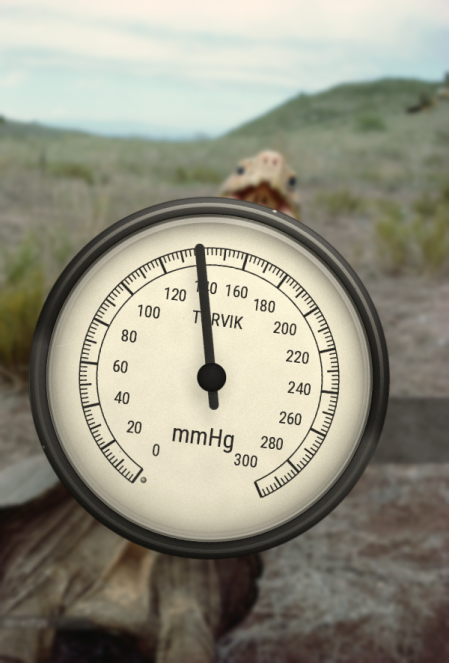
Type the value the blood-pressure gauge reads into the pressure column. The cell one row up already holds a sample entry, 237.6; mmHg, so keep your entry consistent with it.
138; mmHg
